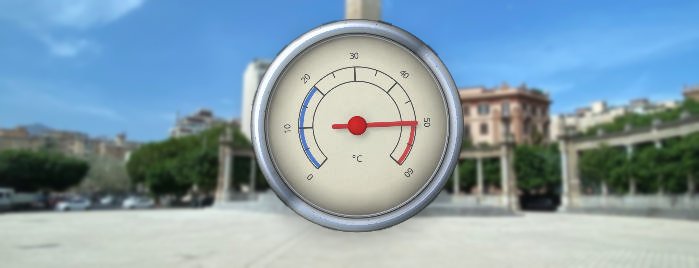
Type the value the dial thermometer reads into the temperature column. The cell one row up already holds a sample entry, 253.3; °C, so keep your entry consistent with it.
50; °C
